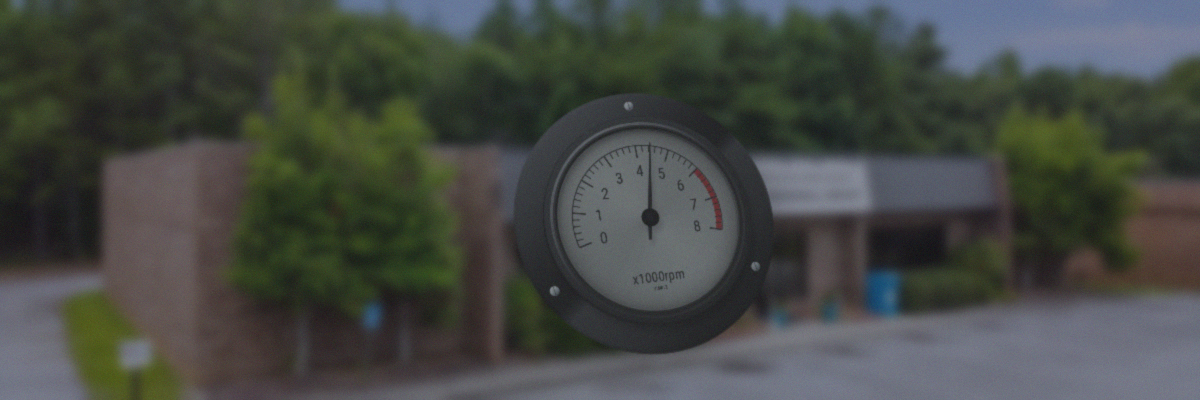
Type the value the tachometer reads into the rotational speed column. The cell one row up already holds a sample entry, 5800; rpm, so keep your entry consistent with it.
4400; rpm
